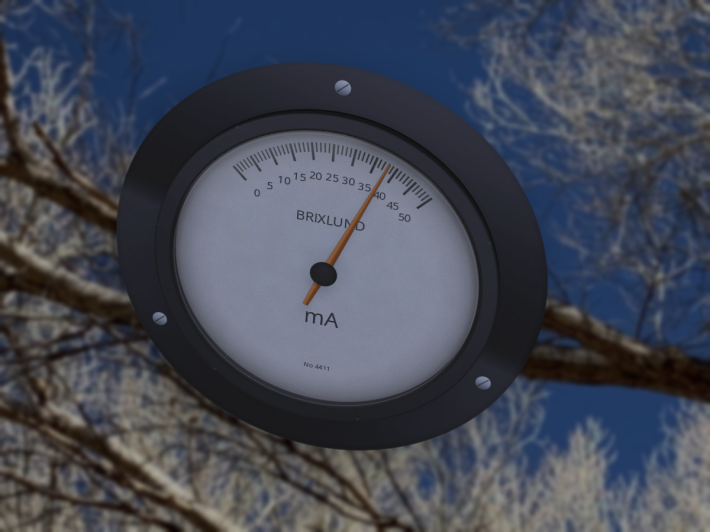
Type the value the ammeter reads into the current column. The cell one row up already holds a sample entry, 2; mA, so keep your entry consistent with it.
38; mA
